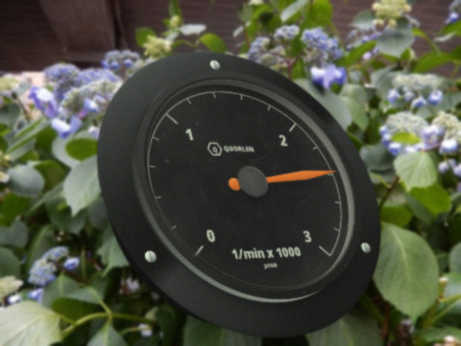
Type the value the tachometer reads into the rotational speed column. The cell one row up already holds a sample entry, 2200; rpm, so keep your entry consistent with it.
2400; rpm
